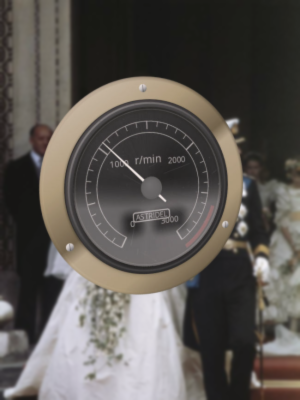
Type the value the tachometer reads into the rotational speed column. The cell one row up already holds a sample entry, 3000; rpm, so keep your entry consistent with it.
1050; rpm
